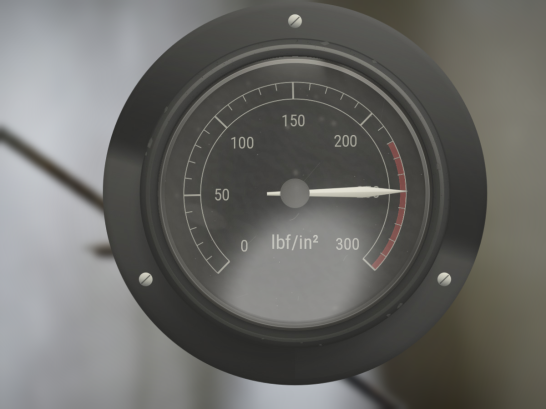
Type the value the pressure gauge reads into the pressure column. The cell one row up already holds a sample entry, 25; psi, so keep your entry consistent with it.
250; psi
